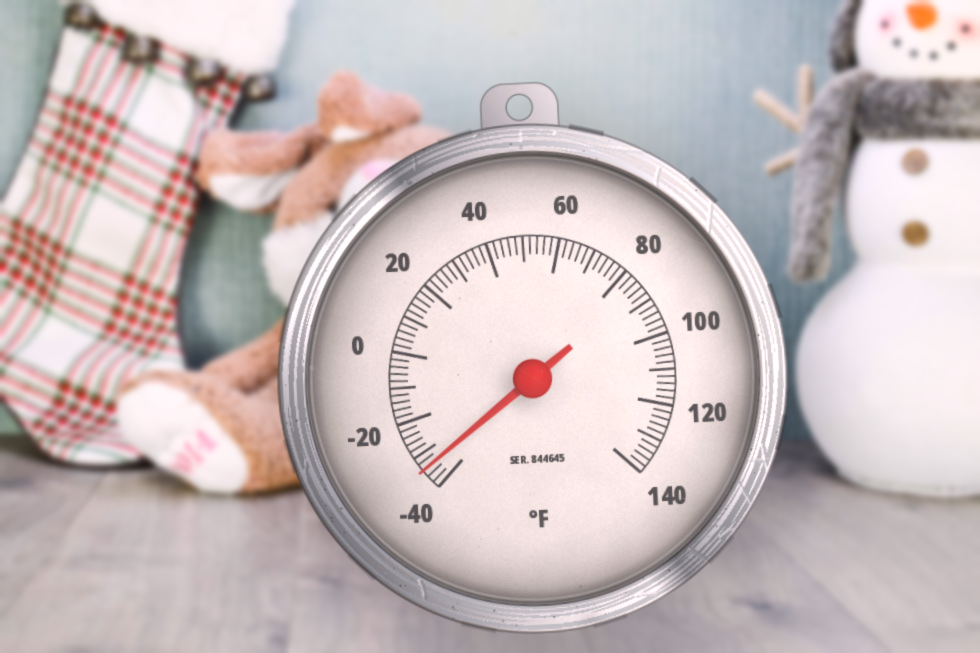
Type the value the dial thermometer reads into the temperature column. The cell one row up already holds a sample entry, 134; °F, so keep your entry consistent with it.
-34; °F
